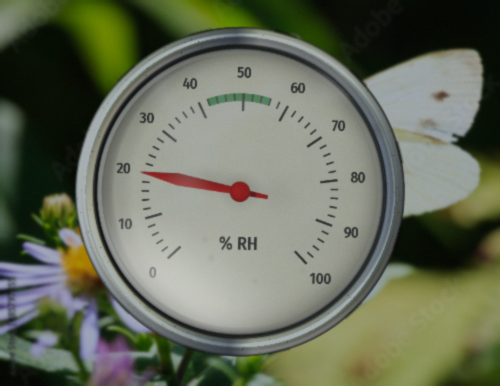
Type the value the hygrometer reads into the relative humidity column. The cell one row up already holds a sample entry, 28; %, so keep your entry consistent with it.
20; %
